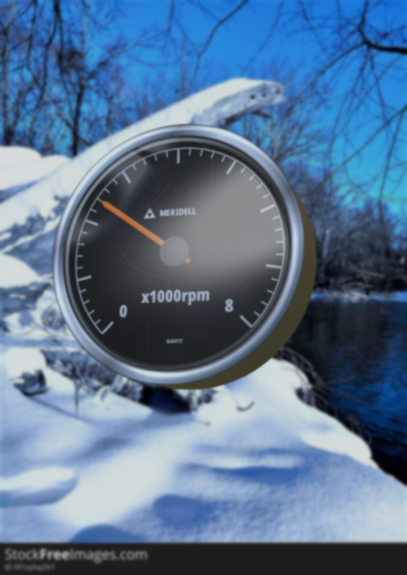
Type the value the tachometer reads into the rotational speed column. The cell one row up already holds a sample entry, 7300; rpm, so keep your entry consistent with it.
2400; rpm
